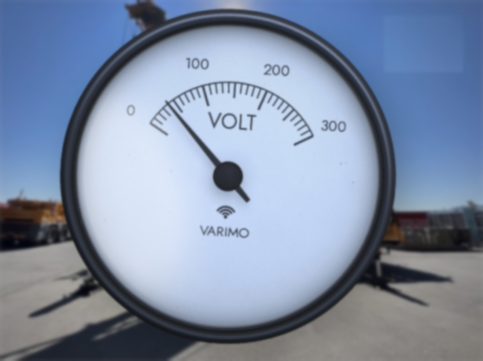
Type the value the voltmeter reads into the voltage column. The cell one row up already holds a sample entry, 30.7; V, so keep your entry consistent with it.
40; V
